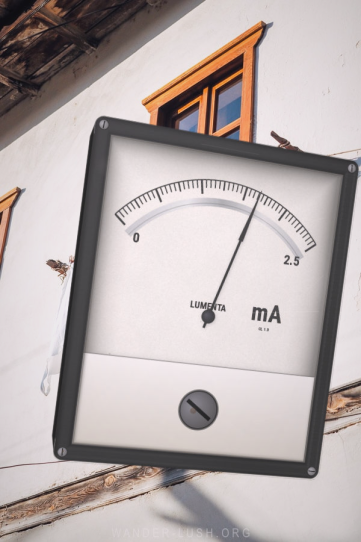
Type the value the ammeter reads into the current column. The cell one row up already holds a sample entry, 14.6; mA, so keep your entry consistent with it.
1.65; mA
